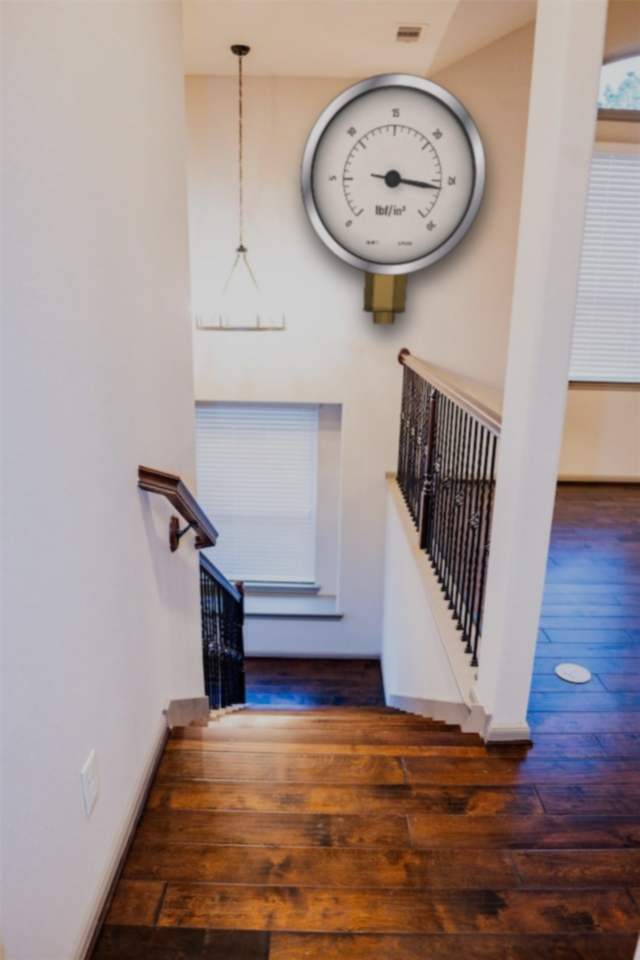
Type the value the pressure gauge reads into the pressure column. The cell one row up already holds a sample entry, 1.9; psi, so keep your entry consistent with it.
26; psi
